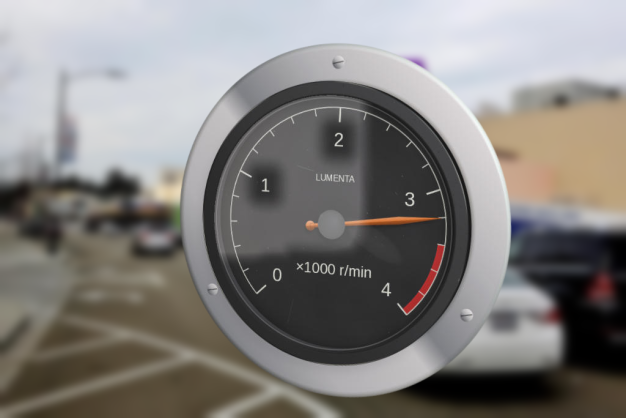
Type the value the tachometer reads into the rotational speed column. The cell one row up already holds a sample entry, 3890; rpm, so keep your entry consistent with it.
3200; rpm
